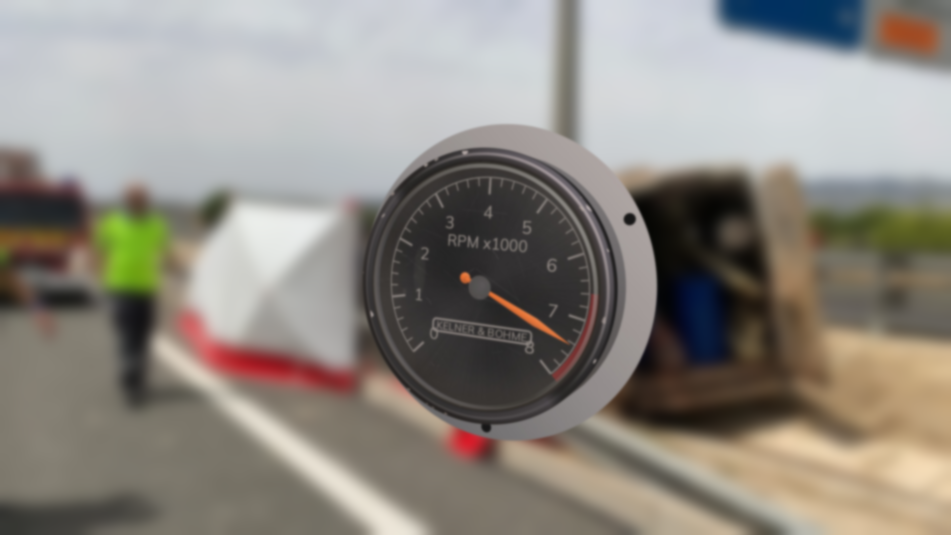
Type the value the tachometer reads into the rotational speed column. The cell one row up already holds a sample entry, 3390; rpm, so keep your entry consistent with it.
7400; rpm
